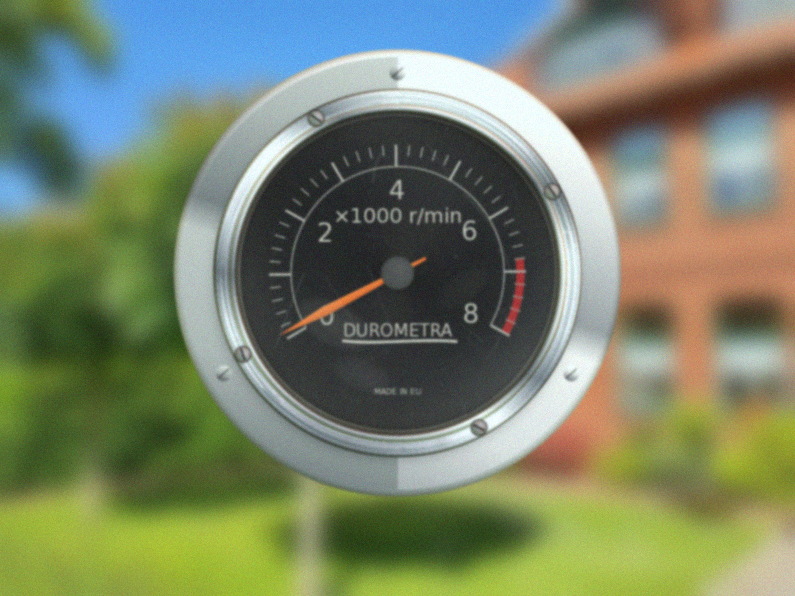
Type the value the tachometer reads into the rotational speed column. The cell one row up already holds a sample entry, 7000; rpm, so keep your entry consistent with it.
100; rpm
